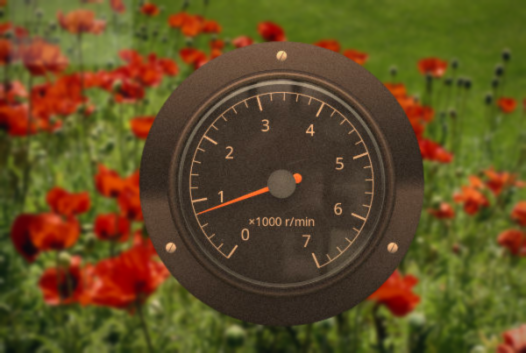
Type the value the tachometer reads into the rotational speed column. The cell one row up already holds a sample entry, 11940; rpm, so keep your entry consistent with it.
800; rpm
